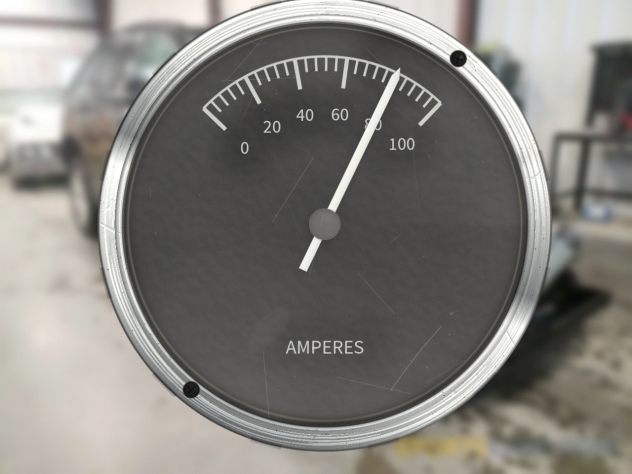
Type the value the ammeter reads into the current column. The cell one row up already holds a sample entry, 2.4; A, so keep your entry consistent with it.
80; A
